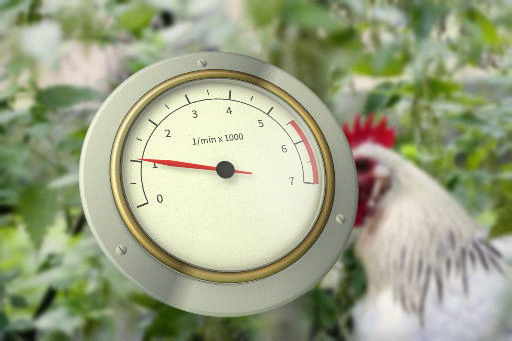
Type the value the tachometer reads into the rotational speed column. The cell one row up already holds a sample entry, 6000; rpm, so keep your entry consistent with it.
1000; rpm
